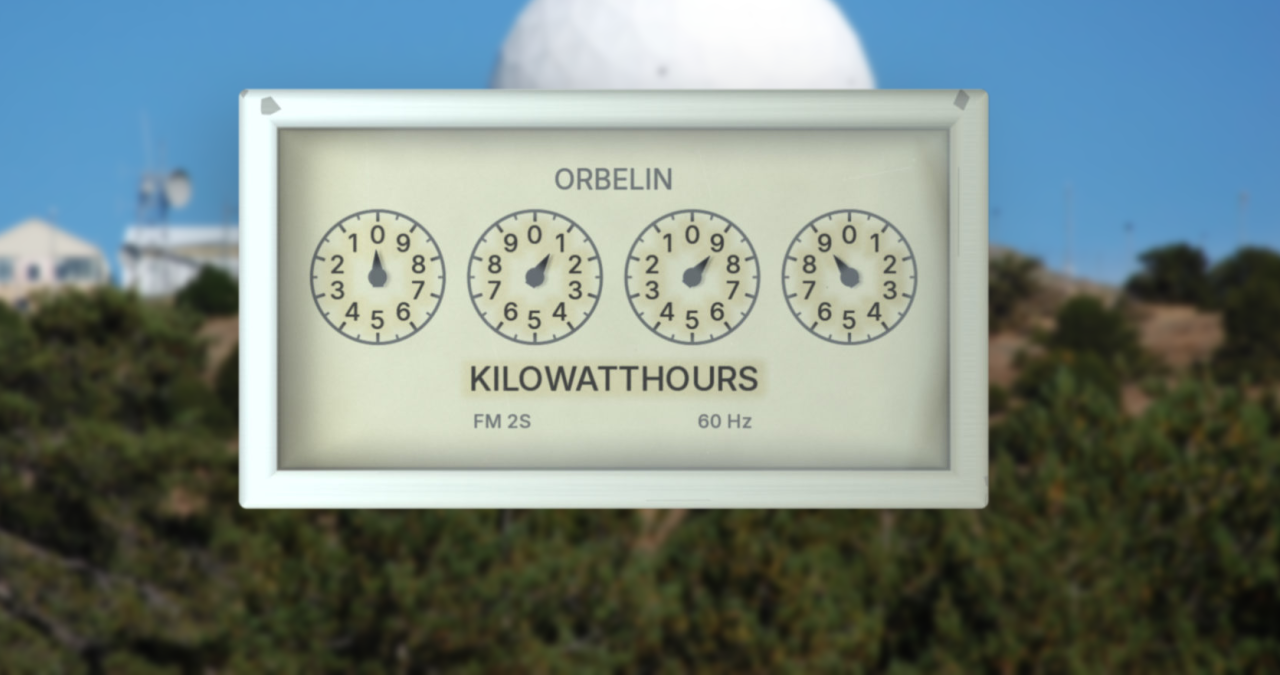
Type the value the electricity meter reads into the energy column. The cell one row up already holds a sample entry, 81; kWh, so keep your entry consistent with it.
89; kWh
